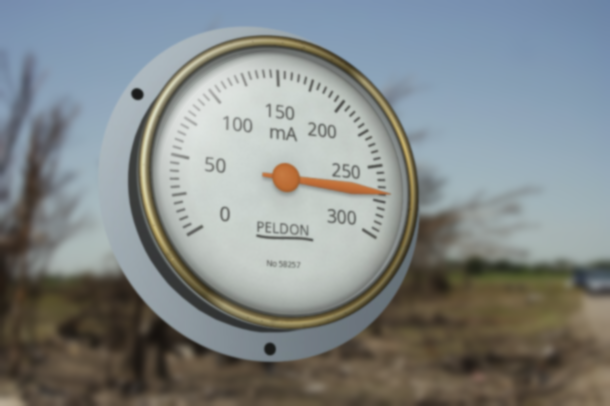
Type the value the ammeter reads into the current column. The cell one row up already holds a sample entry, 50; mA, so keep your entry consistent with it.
270; mA
